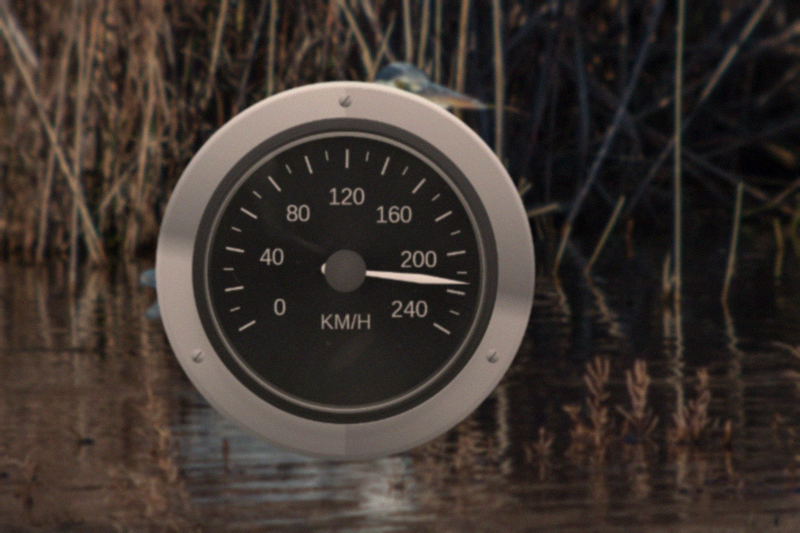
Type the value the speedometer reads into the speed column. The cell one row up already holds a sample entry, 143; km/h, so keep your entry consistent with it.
215; km/h
